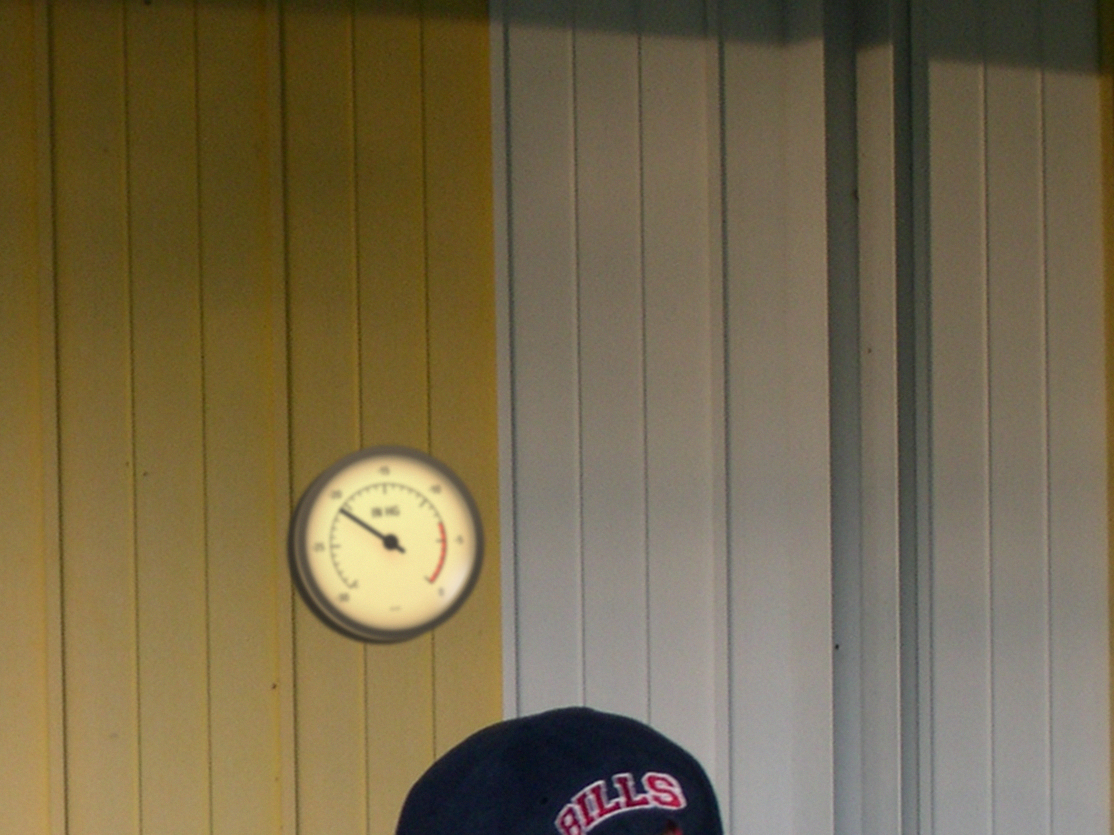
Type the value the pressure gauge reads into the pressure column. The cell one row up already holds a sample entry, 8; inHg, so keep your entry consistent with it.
-21; inHg
